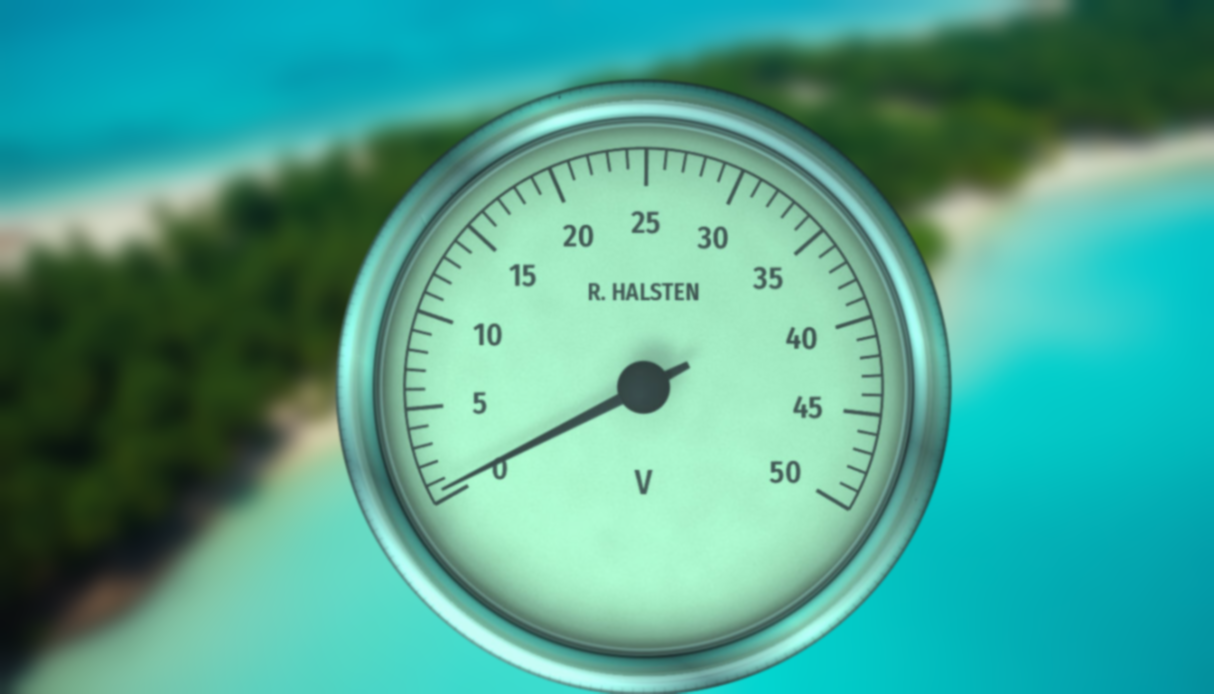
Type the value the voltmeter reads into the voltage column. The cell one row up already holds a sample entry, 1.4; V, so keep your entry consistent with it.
0.5; V
